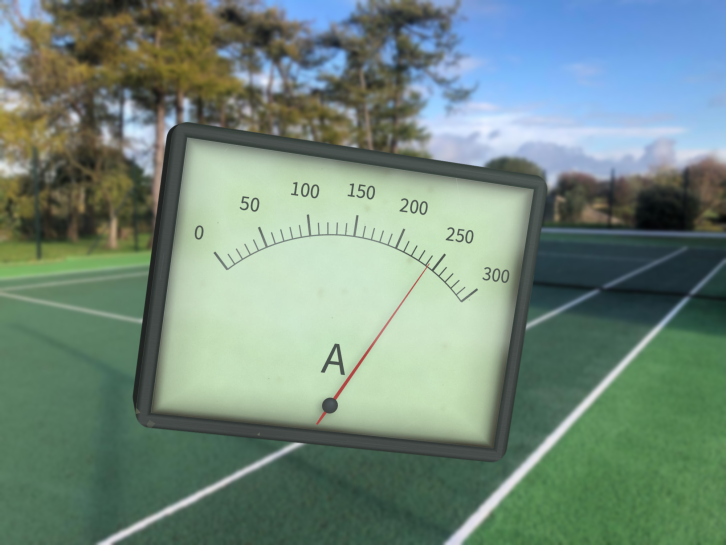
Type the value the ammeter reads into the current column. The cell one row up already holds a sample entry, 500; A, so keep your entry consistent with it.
240; A
